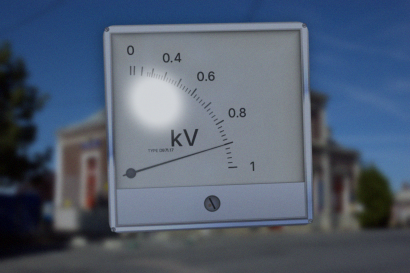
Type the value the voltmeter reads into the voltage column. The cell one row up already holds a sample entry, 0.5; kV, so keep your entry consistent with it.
0.9; kV
